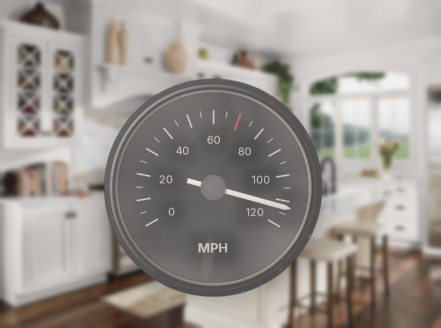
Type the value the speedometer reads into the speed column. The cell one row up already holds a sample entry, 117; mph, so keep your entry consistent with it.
112.5; mph
